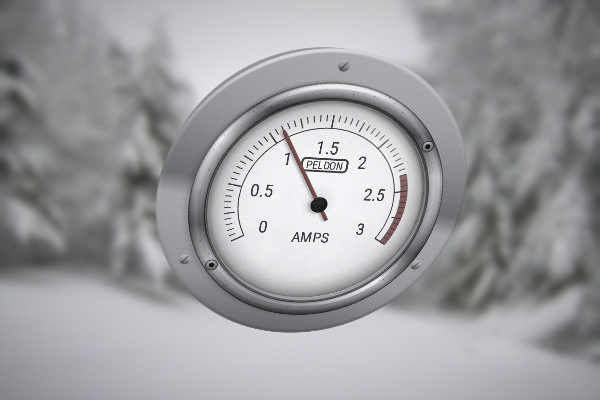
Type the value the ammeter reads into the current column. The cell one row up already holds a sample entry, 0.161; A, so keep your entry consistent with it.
1.1; A
